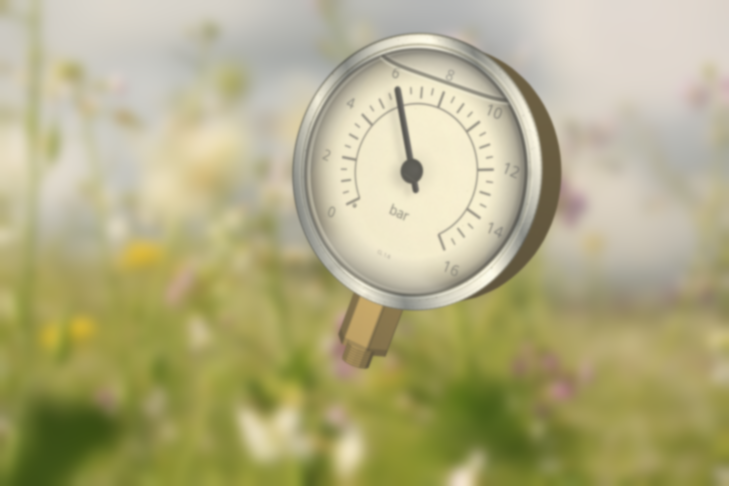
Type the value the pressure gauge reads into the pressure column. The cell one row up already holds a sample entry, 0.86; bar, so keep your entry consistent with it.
6; bar
